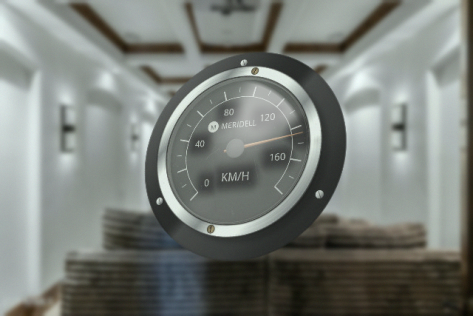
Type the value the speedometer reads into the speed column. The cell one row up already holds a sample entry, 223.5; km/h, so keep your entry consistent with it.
145; km/h
